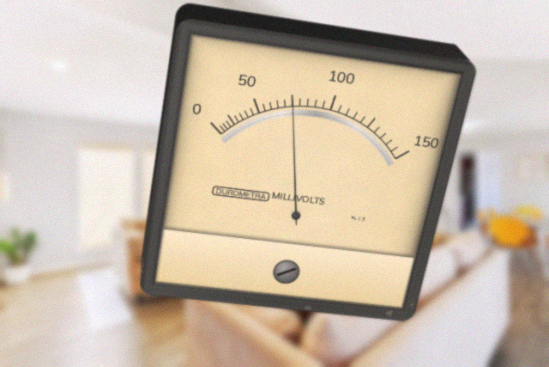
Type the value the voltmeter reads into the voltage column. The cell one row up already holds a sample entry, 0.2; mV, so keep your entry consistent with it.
75; mV
